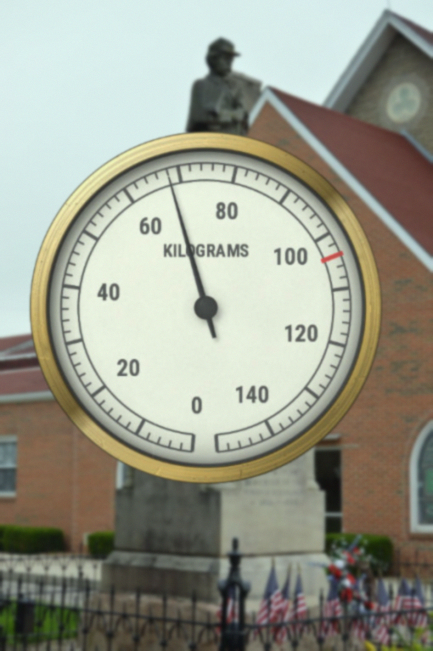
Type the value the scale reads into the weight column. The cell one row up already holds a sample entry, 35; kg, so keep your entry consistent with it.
68; kg
